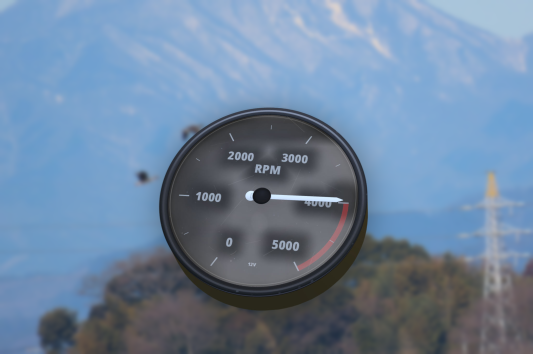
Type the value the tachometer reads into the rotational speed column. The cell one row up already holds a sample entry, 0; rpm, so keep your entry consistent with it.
4000; rpm
